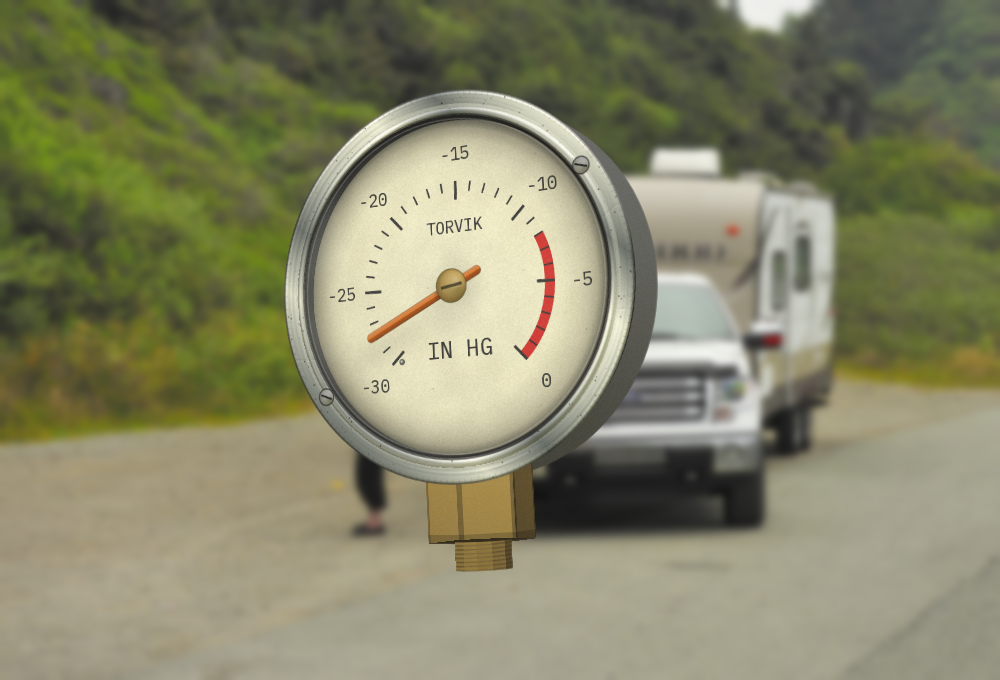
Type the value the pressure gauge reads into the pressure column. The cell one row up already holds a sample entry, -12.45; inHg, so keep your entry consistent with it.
-28; inHg
